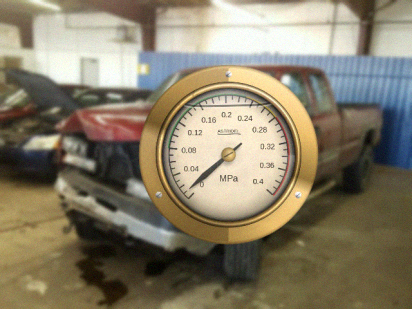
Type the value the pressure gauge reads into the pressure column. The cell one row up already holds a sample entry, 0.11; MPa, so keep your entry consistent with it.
0.01; MPa
